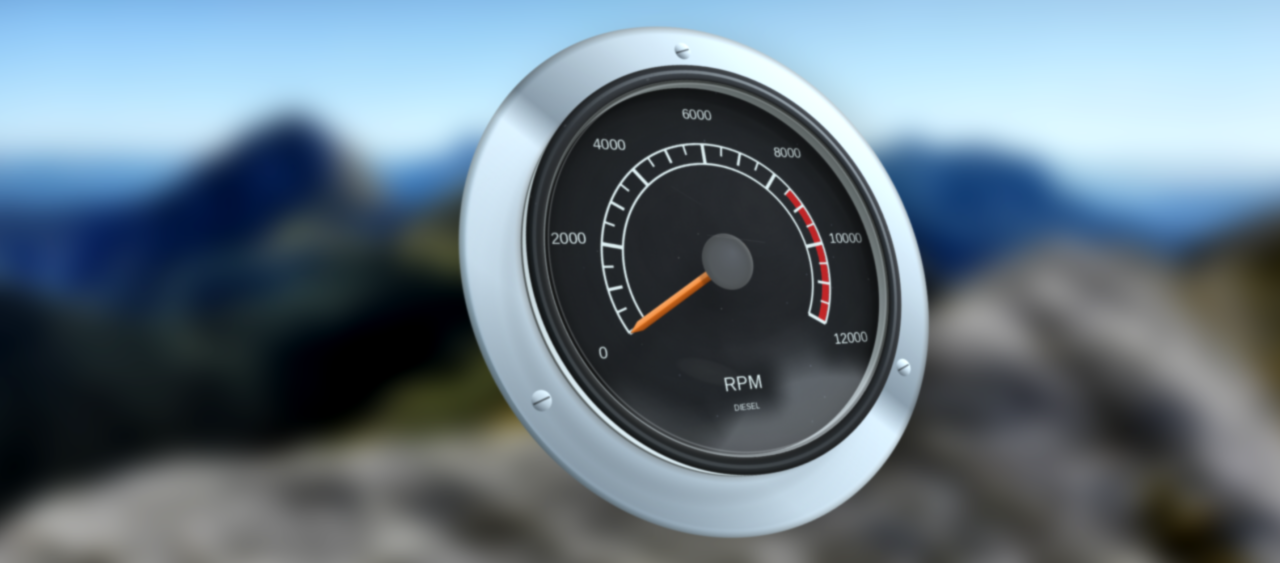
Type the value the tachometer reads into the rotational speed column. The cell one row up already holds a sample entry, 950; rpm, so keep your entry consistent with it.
0; rpm
